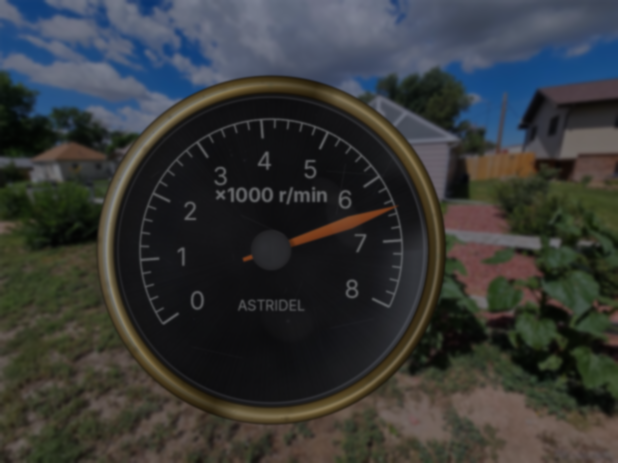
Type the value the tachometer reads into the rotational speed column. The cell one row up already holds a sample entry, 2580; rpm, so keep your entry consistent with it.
6500; rpm
